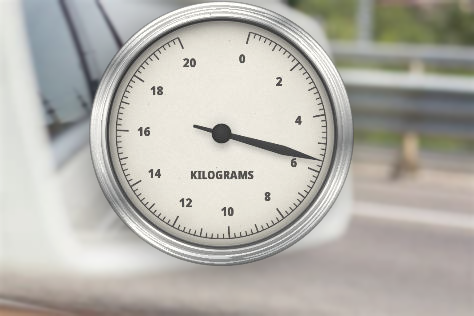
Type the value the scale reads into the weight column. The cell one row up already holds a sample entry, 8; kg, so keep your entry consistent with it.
5.6; kg
